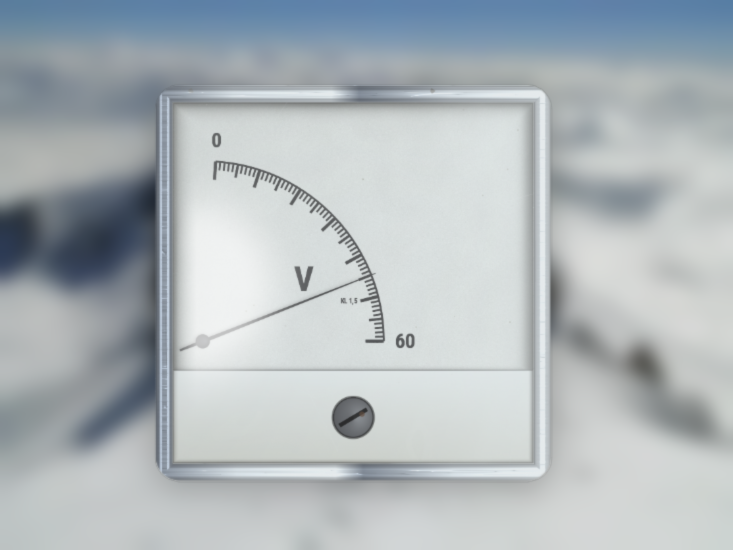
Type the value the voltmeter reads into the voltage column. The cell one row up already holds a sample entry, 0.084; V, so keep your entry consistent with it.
45; V
